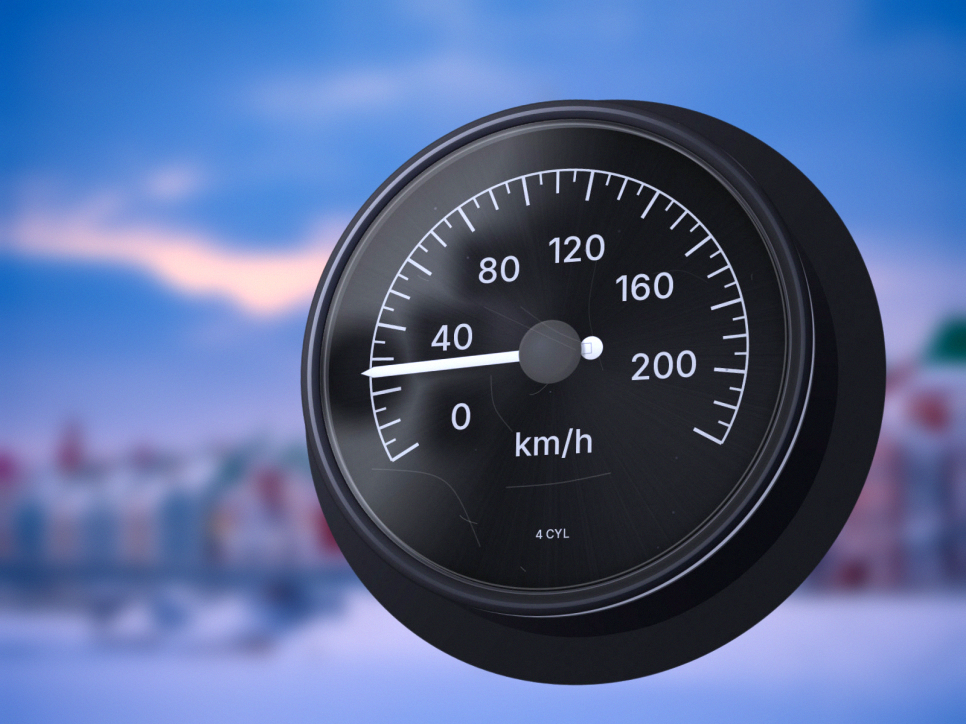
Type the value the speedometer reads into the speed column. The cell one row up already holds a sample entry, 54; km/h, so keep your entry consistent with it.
25; km/h
